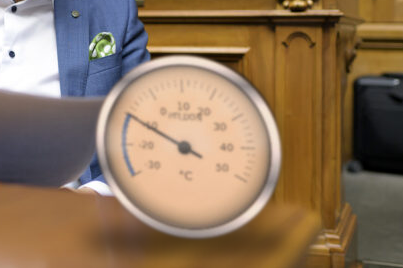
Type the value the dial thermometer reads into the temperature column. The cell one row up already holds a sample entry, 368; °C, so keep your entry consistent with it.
-10; °C
